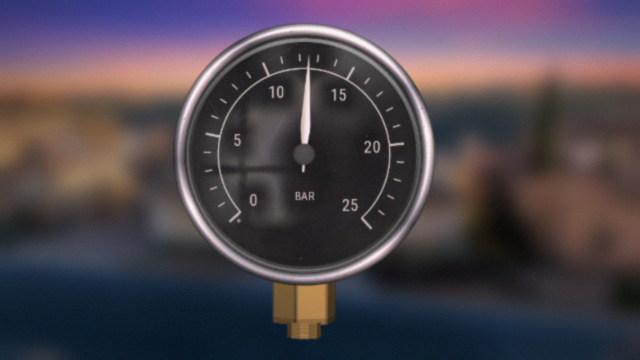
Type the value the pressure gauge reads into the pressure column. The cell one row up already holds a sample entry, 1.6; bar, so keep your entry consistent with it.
12.5; bar
